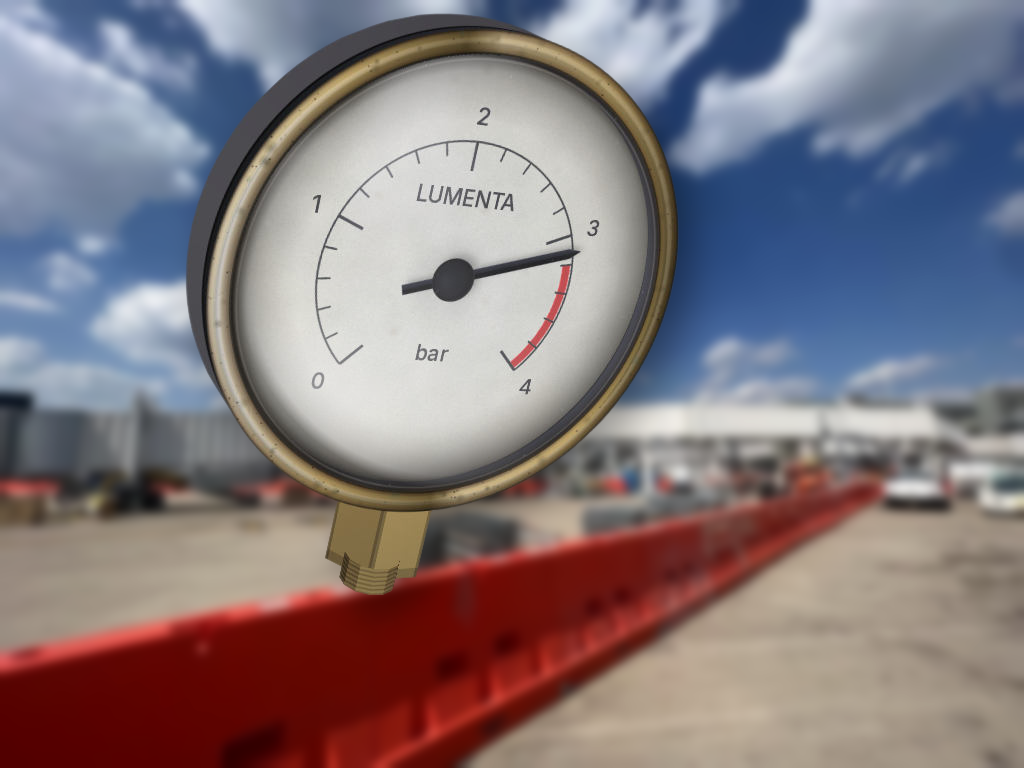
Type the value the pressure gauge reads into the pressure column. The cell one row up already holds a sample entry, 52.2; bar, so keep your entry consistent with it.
3.1; bar
